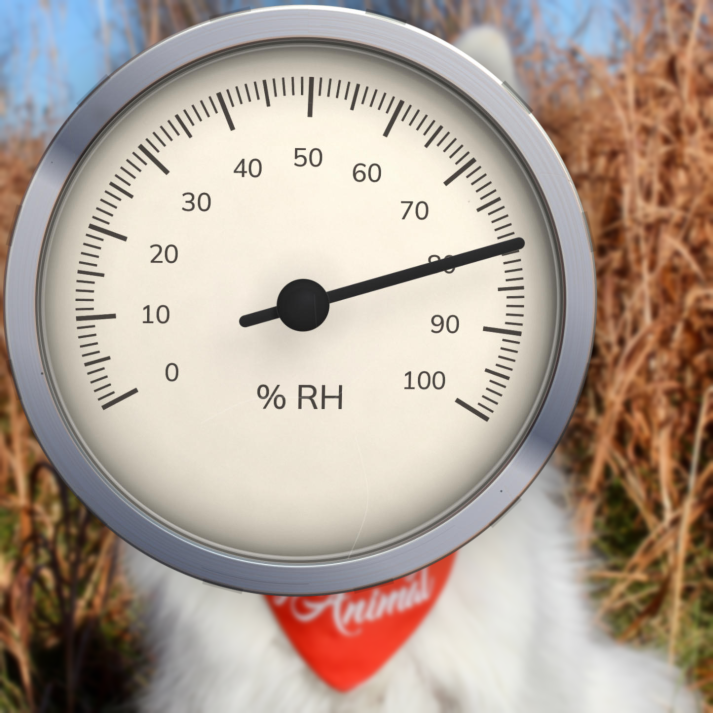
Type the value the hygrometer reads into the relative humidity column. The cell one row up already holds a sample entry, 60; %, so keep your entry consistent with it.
80; %
